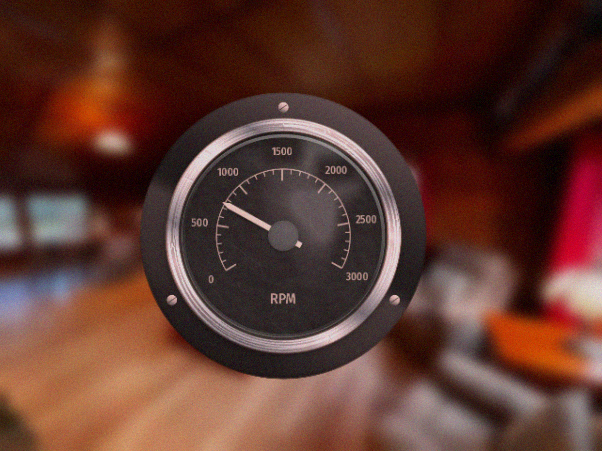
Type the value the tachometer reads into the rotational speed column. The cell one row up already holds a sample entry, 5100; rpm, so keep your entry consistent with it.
750; rpm
